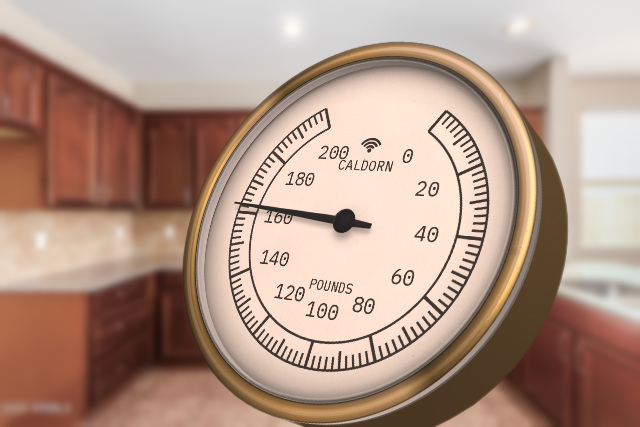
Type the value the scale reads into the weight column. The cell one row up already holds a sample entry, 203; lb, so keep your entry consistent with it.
162; lb
